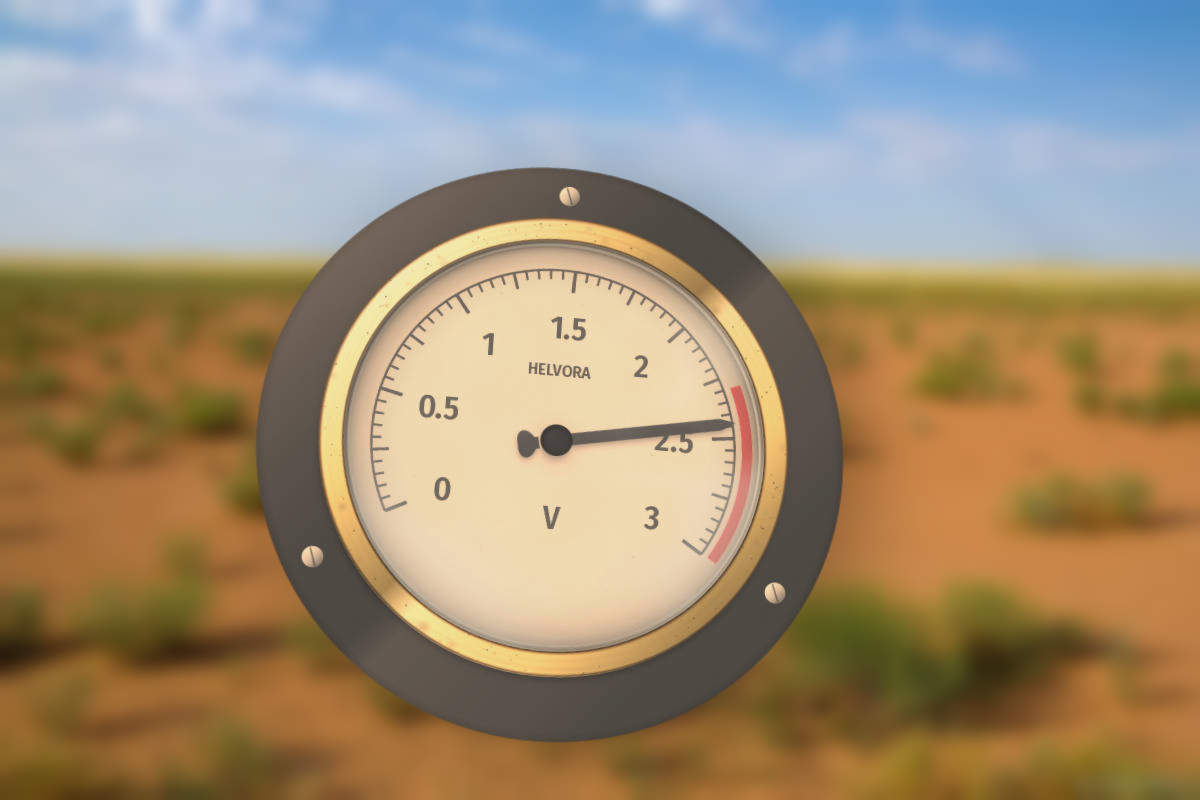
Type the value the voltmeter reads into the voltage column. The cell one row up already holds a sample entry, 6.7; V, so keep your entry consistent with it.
2.45; V
